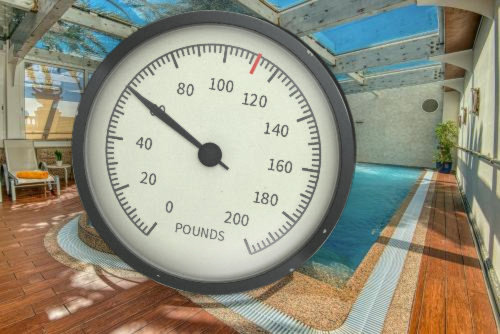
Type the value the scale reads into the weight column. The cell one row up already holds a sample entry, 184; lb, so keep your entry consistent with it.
60; lb
